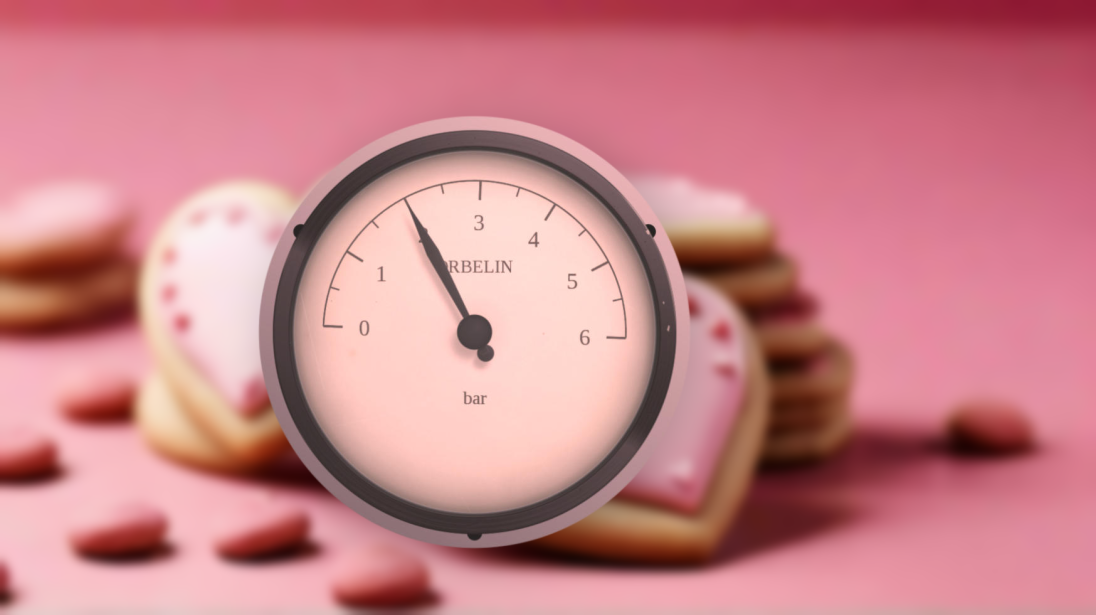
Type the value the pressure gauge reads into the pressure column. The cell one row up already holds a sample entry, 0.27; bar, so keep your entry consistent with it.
2; bar
